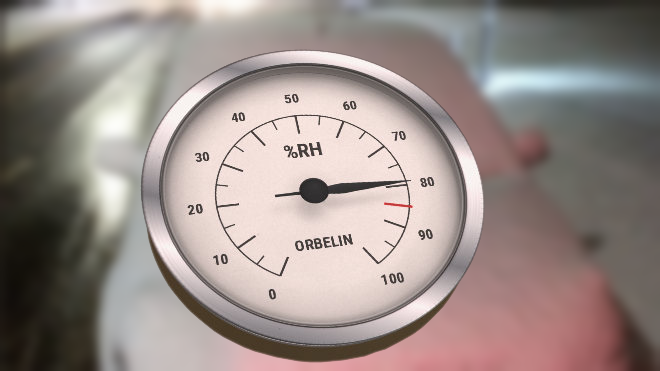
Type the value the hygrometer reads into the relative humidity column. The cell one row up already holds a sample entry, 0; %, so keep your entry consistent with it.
80; %
